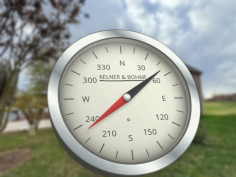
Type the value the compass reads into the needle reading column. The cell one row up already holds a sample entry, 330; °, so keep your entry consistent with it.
232.5; °
